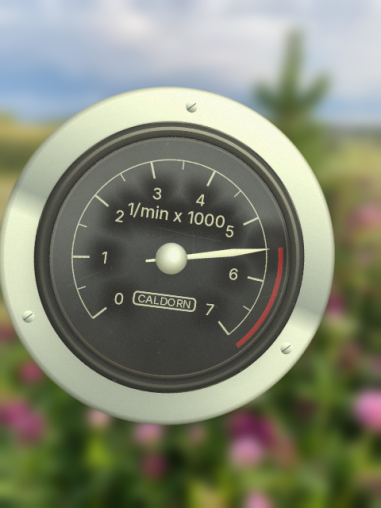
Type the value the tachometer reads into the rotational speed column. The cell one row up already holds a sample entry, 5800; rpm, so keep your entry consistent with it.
5500; rpm
